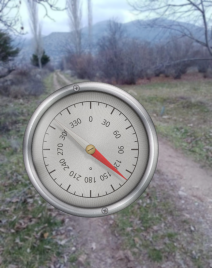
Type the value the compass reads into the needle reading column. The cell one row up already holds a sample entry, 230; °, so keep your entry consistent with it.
130; °
